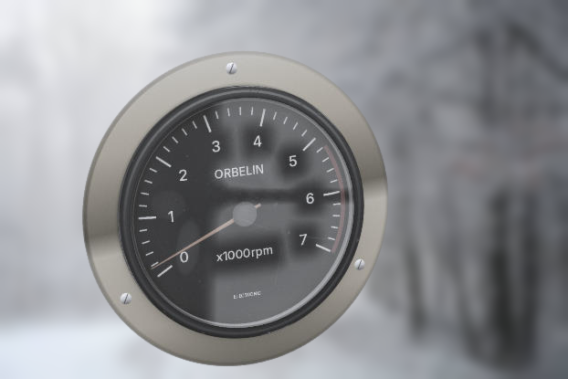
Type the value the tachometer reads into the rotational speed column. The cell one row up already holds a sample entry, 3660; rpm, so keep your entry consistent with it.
200; rpm
